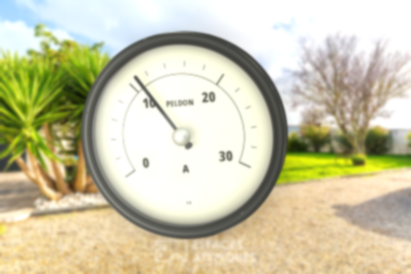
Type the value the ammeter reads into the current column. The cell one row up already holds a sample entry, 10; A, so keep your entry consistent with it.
11; A
